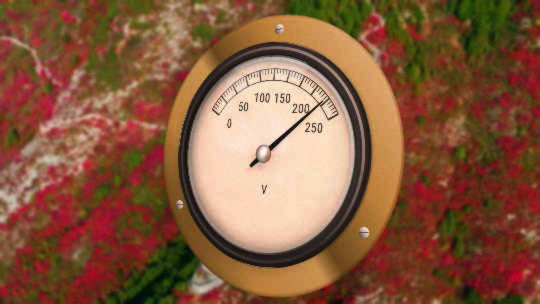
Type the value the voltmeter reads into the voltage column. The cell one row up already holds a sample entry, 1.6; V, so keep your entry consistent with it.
225; V
